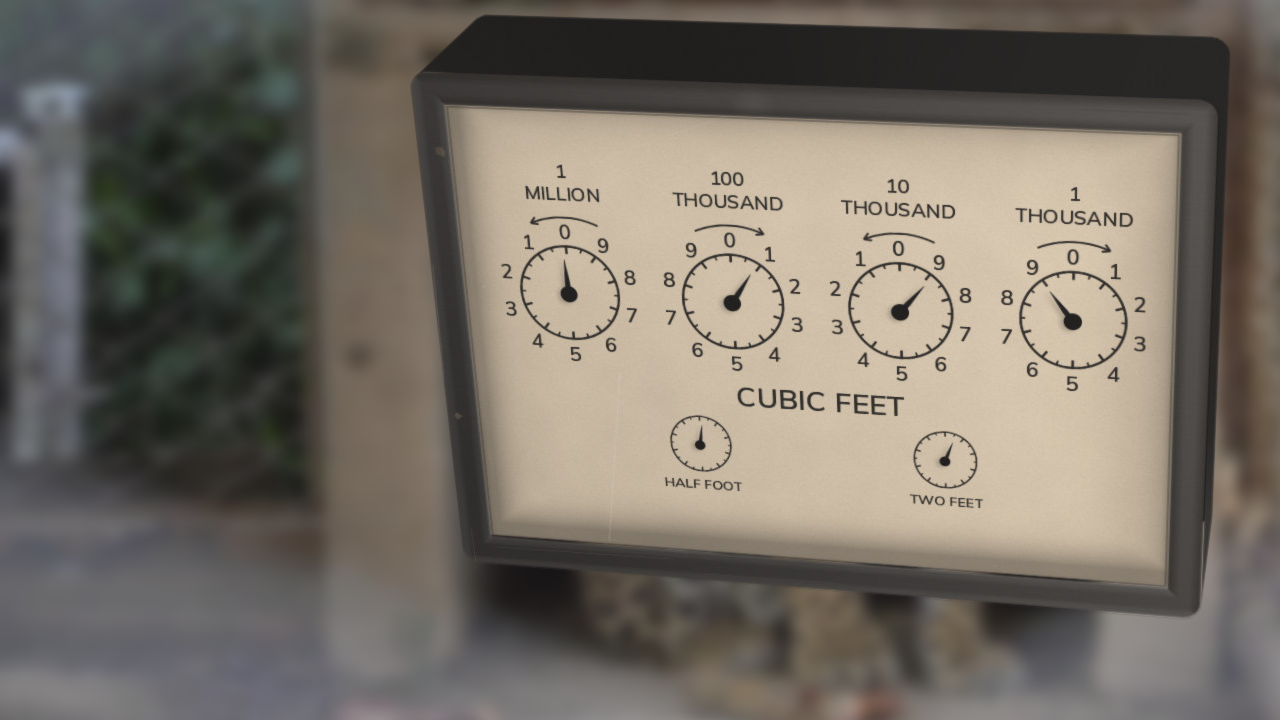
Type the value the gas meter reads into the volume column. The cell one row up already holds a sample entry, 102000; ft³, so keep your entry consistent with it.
8900; ft³
